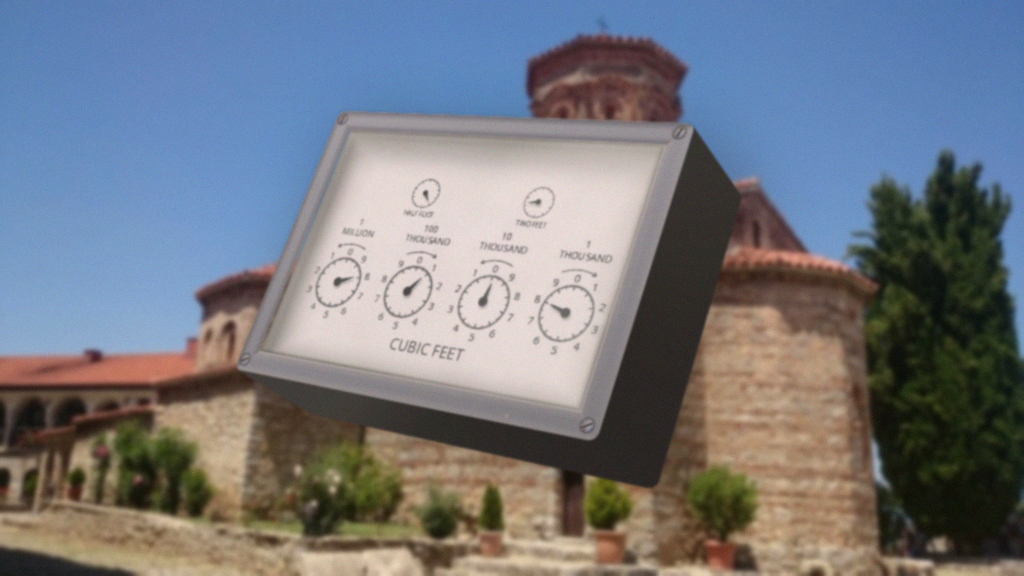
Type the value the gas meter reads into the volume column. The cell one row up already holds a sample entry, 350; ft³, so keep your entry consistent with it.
809800; ft³
